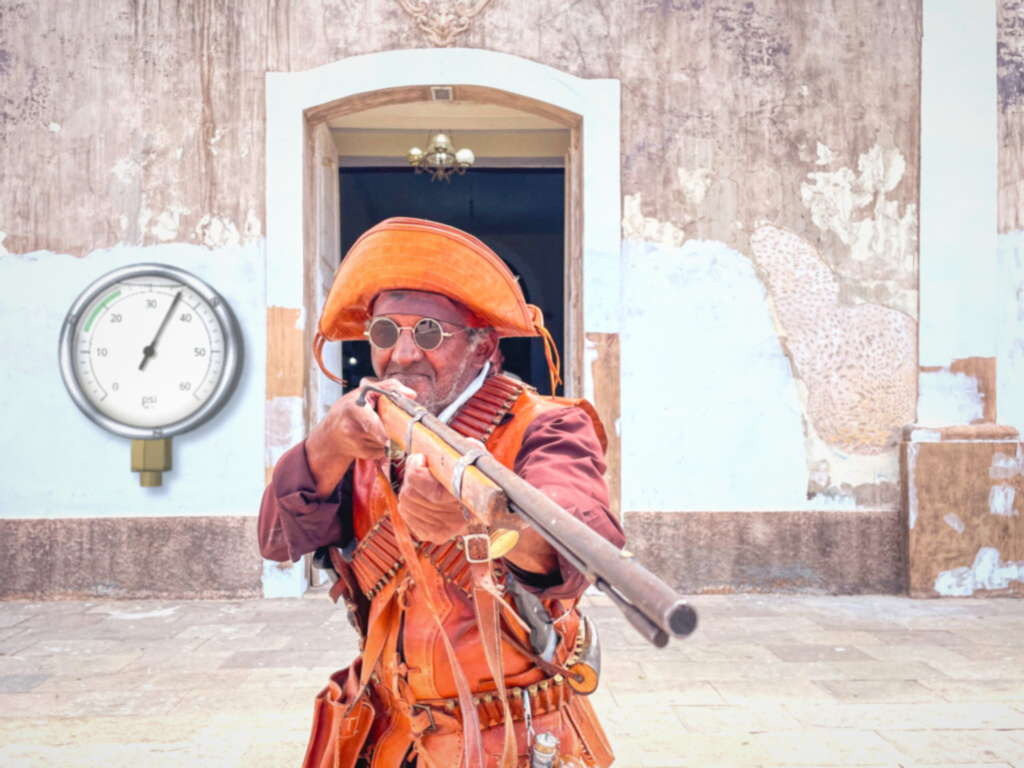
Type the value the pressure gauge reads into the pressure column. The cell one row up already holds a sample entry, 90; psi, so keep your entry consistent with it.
36; psi
